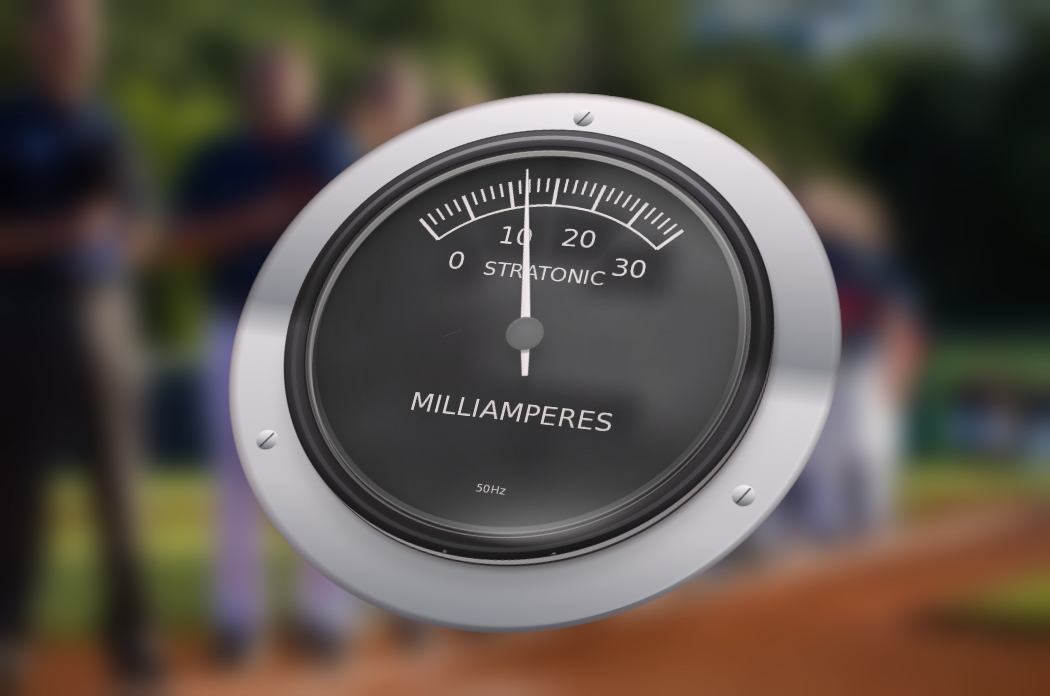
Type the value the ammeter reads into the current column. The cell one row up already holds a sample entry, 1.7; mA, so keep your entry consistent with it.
12; mA
